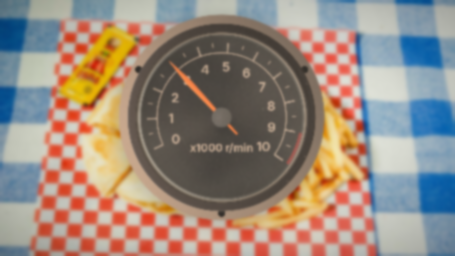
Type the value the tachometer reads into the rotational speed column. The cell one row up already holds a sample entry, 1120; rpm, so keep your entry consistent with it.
3000; rpm
